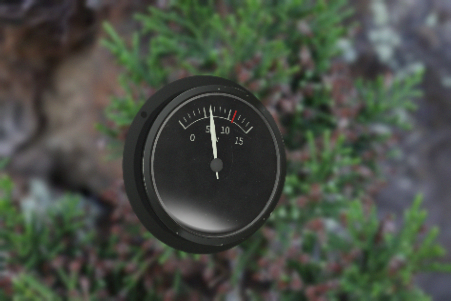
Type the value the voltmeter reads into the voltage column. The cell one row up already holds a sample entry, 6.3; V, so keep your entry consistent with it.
6; V
